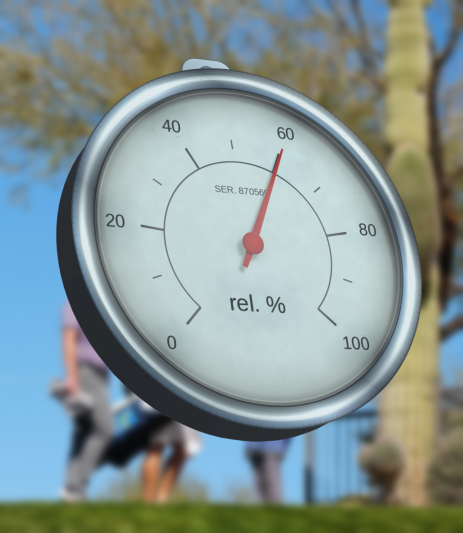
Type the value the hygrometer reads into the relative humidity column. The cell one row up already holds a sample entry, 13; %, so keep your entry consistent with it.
60; %
